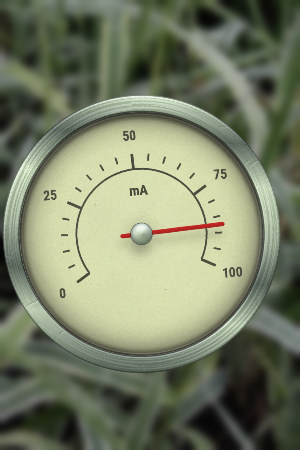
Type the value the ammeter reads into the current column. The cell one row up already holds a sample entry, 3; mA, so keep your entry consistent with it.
87.5; mA
